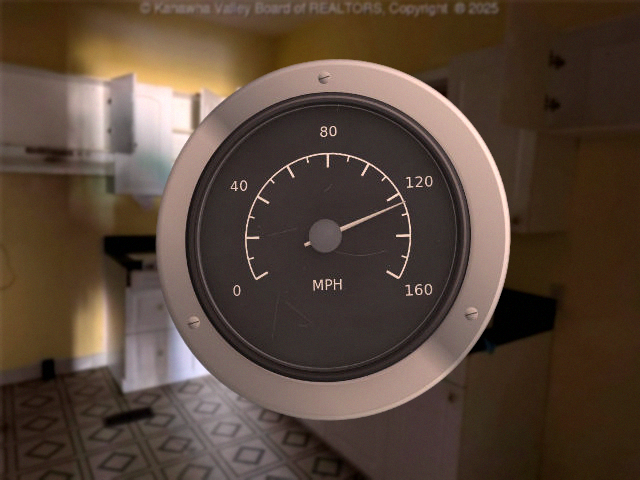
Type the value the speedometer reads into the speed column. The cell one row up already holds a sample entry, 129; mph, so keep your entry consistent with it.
125; mph
